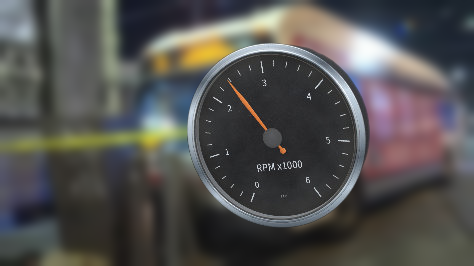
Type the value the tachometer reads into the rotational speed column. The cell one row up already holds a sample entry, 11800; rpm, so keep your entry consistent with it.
2400; rpm
